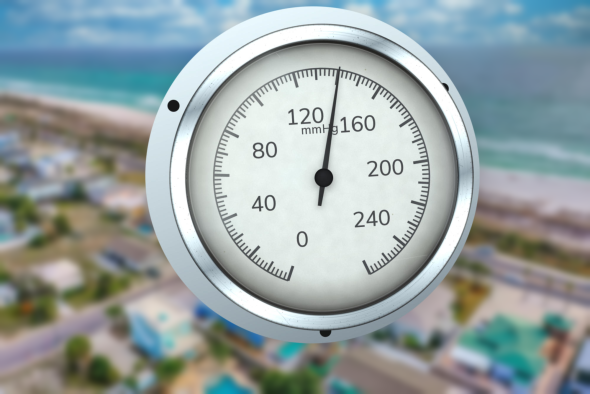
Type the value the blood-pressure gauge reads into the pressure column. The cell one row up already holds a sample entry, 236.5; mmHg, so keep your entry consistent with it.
140; mmHg
